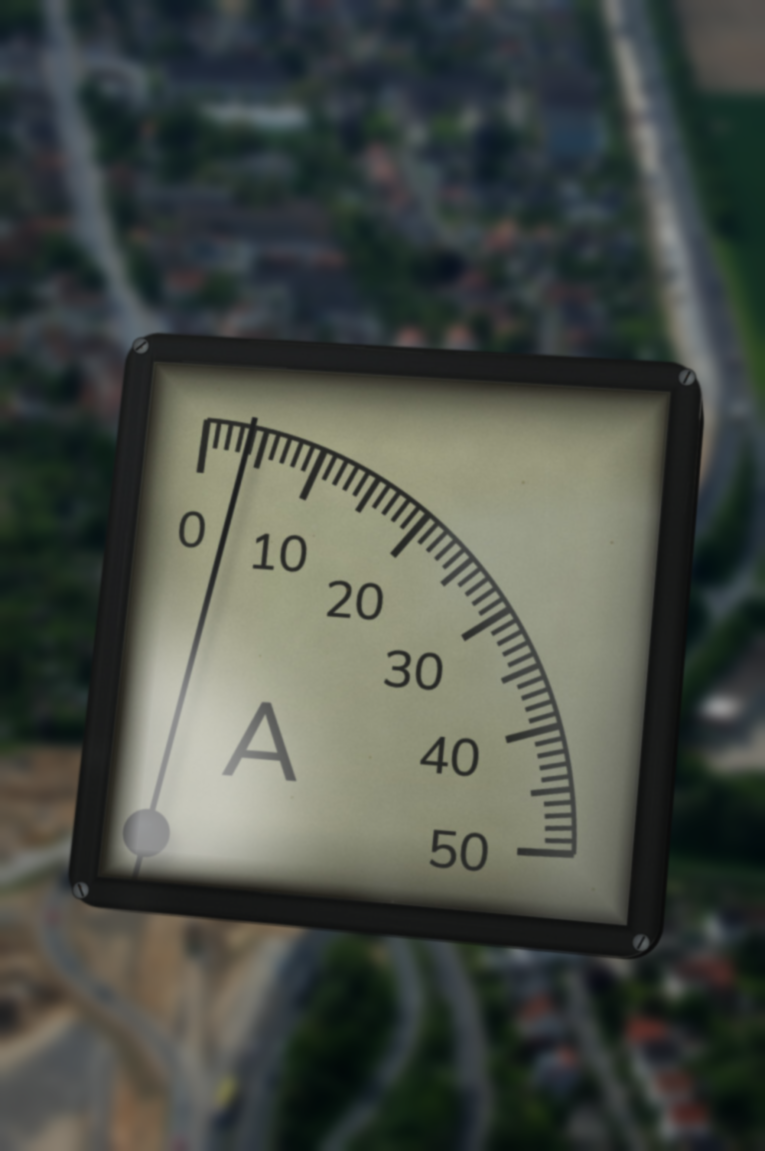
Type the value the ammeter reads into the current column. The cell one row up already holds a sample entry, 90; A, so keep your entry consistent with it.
4; A
